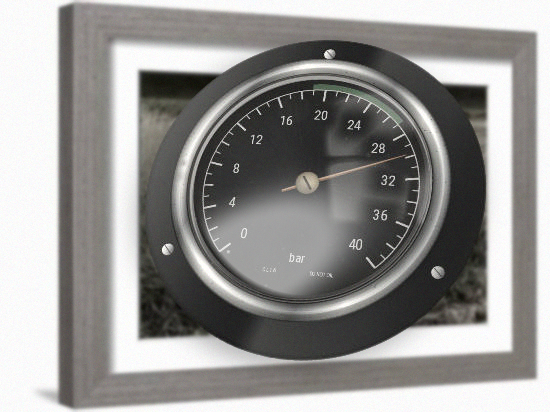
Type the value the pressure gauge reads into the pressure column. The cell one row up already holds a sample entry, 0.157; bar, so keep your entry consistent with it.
30; bar
